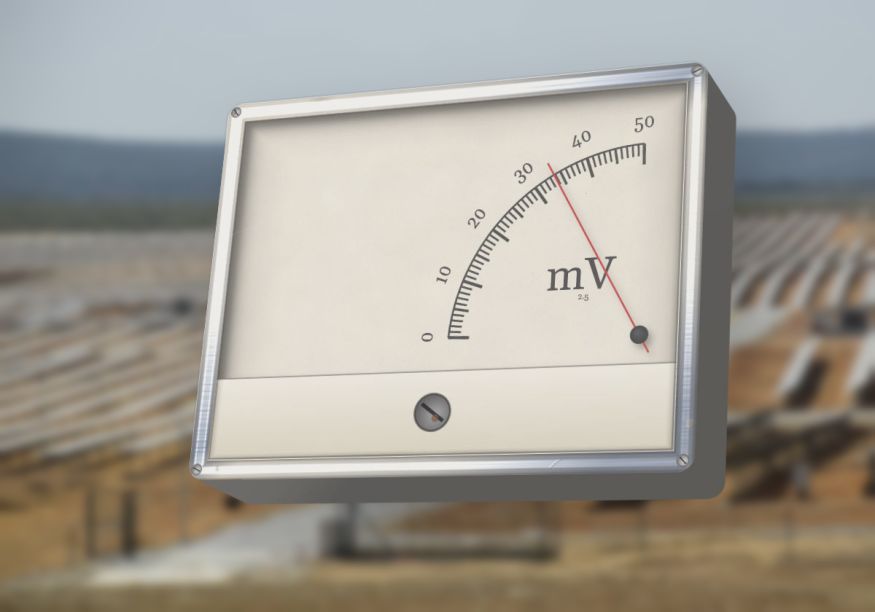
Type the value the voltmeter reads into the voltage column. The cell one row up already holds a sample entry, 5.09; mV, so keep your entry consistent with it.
34; mV
